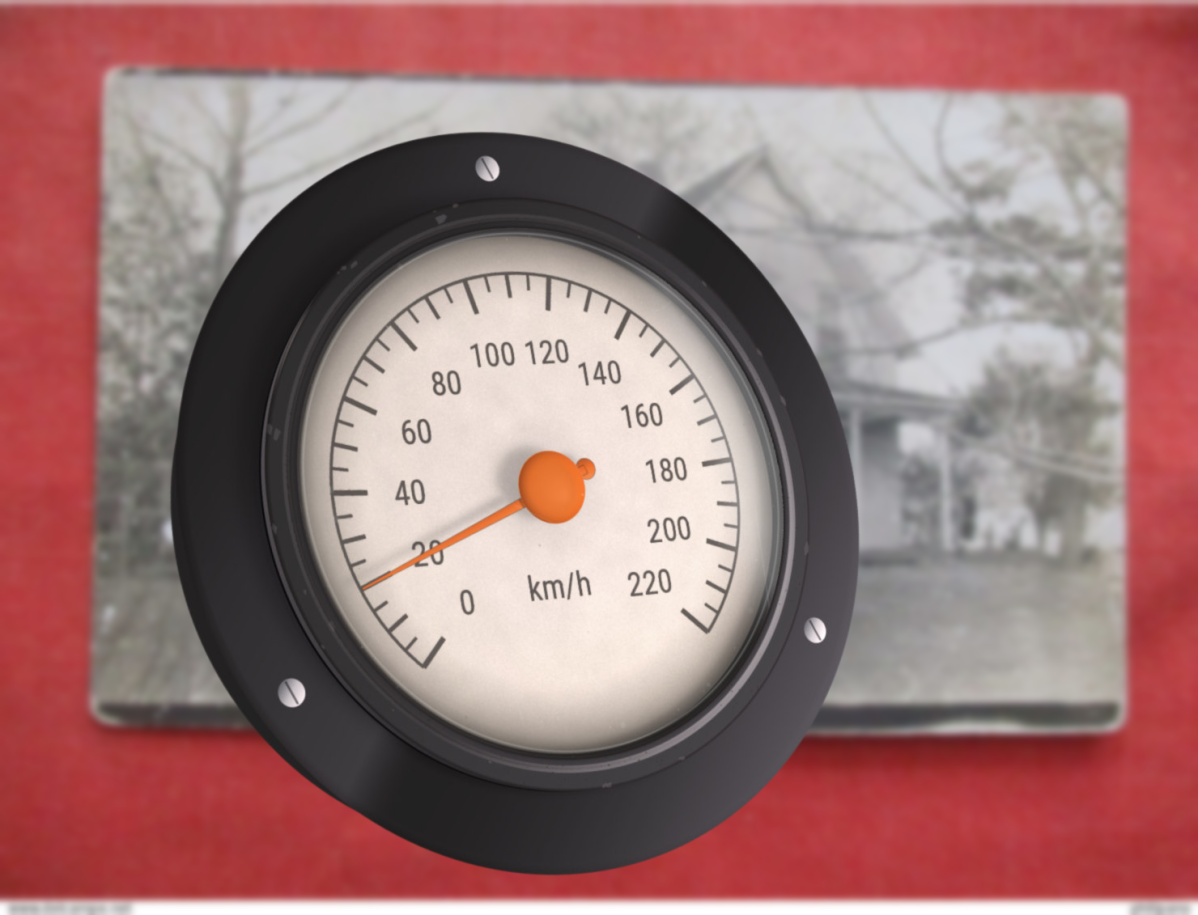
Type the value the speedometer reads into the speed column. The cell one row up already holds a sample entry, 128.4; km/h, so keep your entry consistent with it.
20; km/h
